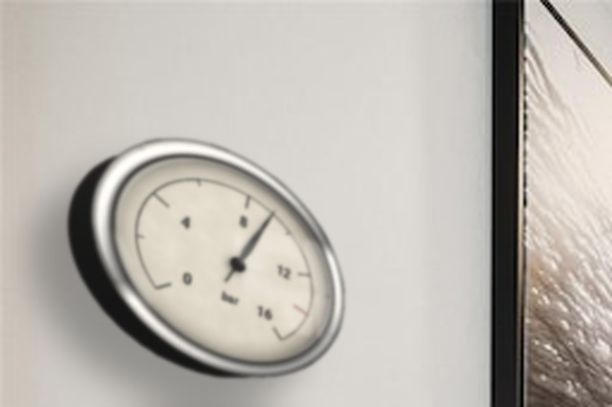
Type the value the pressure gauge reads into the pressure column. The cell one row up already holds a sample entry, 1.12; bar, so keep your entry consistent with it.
9; bar
